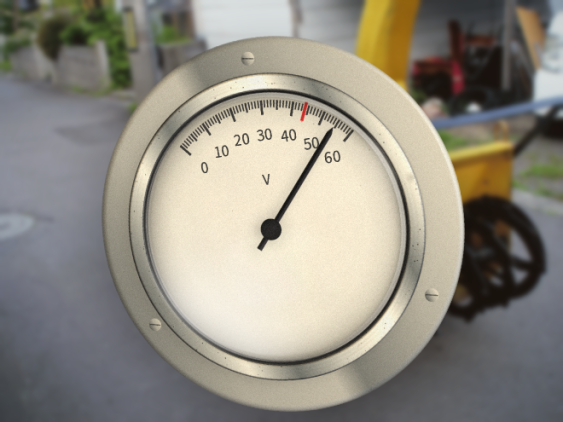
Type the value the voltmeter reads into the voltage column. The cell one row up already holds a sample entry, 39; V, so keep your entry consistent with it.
55; V
